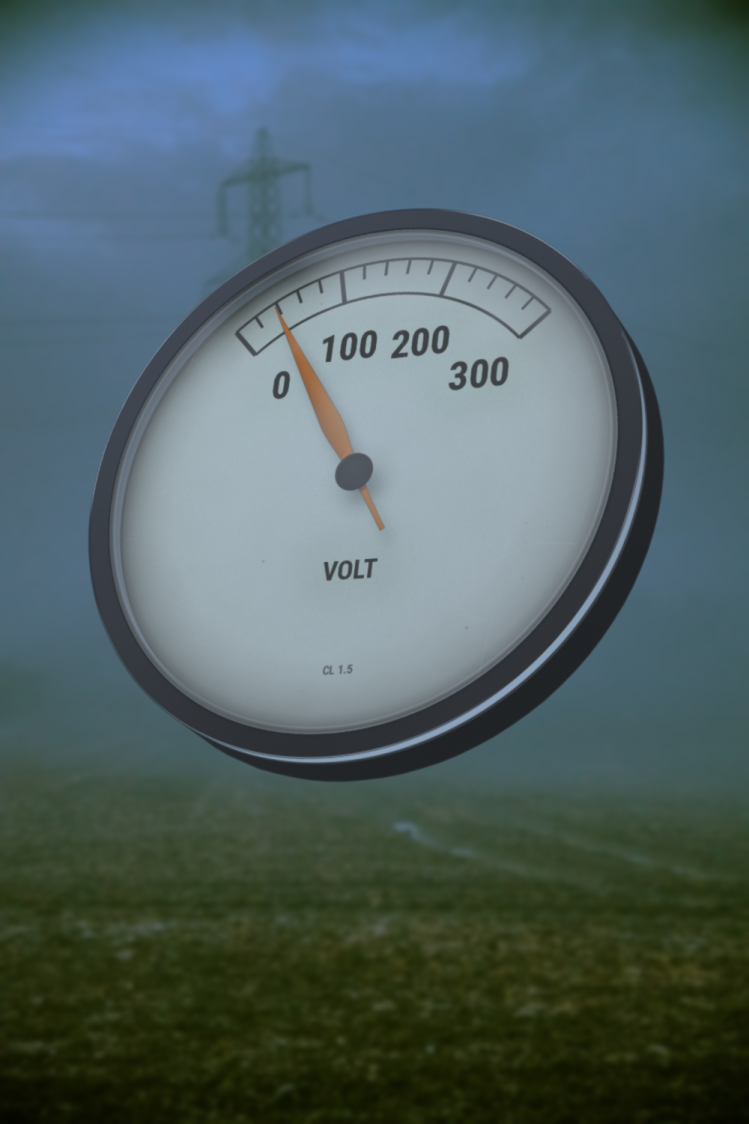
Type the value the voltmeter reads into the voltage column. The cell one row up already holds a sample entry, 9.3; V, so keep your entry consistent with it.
40; V
